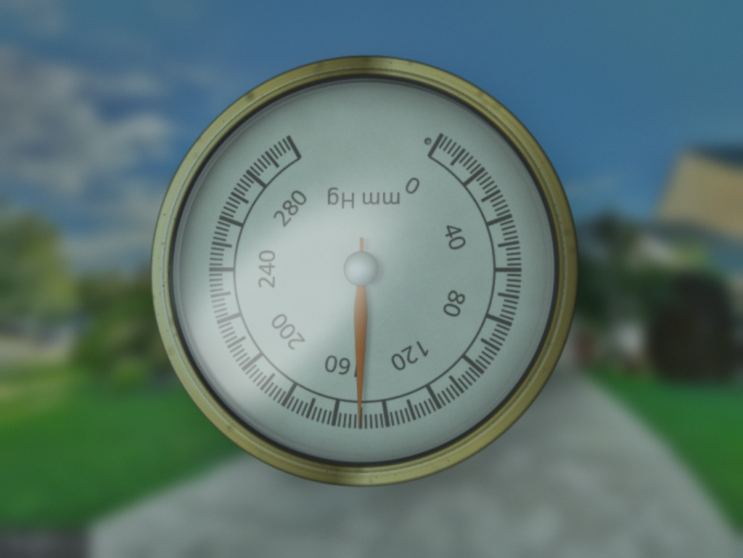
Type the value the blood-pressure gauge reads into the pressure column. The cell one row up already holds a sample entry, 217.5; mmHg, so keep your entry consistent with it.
150; mmHg
